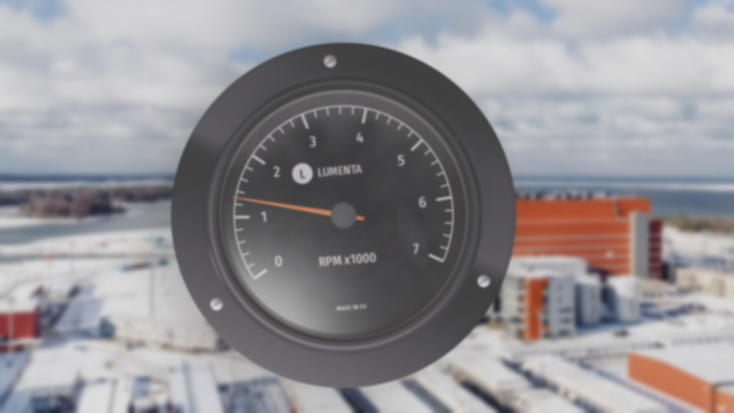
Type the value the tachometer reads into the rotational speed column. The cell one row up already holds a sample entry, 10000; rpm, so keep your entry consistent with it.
1300; rpm
